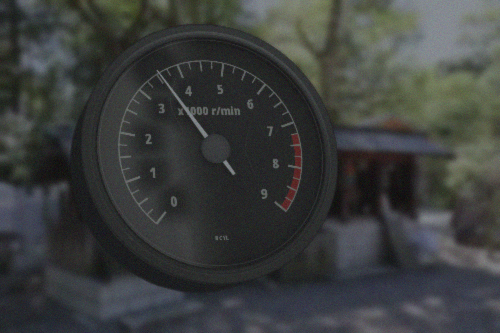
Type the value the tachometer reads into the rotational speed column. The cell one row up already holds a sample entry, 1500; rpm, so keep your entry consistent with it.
3500; rpm
